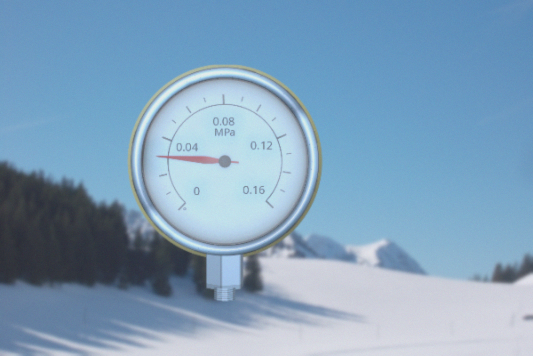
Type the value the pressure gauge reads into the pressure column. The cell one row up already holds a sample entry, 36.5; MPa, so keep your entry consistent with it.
0.03; MPa
